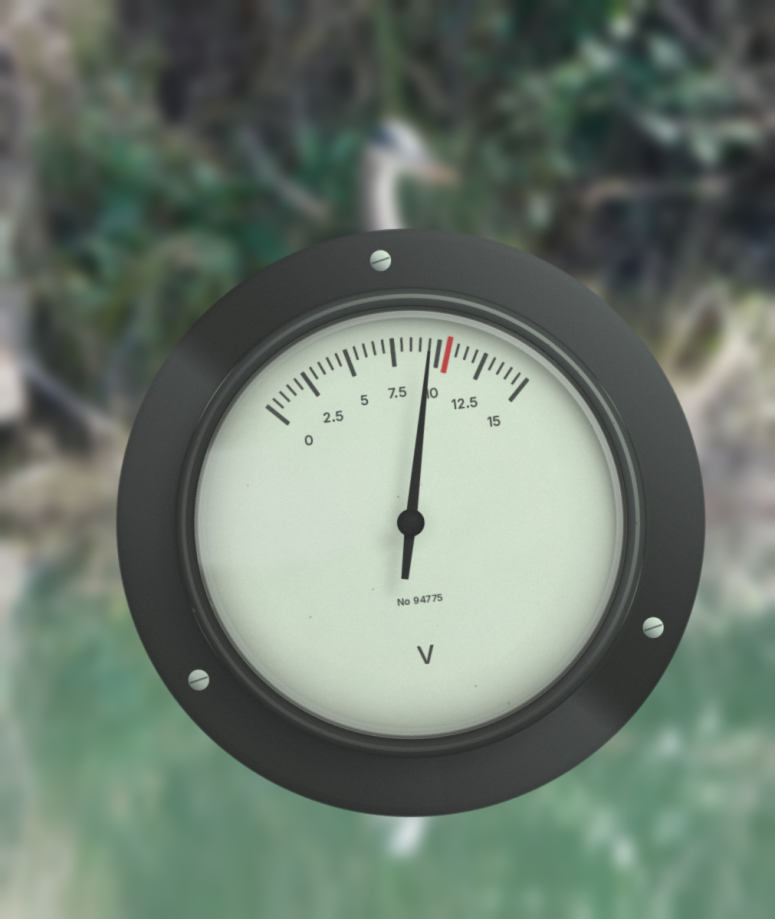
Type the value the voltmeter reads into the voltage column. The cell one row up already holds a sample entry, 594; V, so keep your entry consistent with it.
9.5; V
